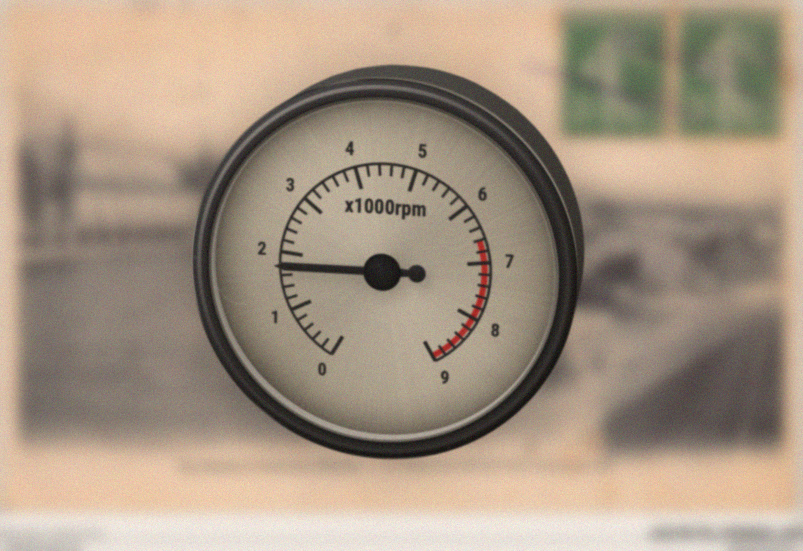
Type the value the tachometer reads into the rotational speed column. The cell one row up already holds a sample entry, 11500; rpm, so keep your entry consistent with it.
1800; rpm
